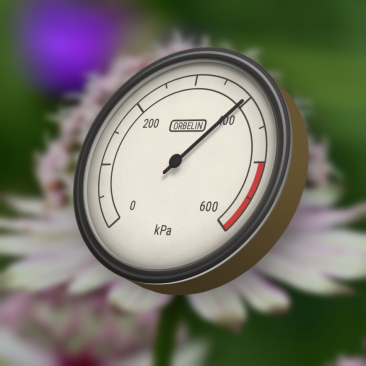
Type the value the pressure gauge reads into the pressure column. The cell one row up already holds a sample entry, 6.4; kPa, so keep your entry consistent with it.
400; kPa
